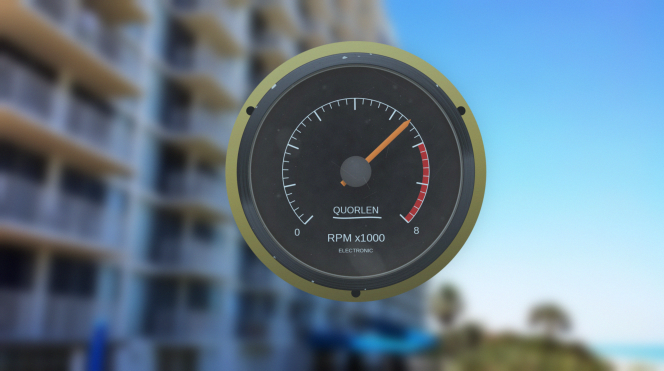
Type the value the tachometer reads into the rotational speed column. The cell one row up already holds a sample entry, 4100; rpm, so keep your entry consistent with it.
5400; rpm
